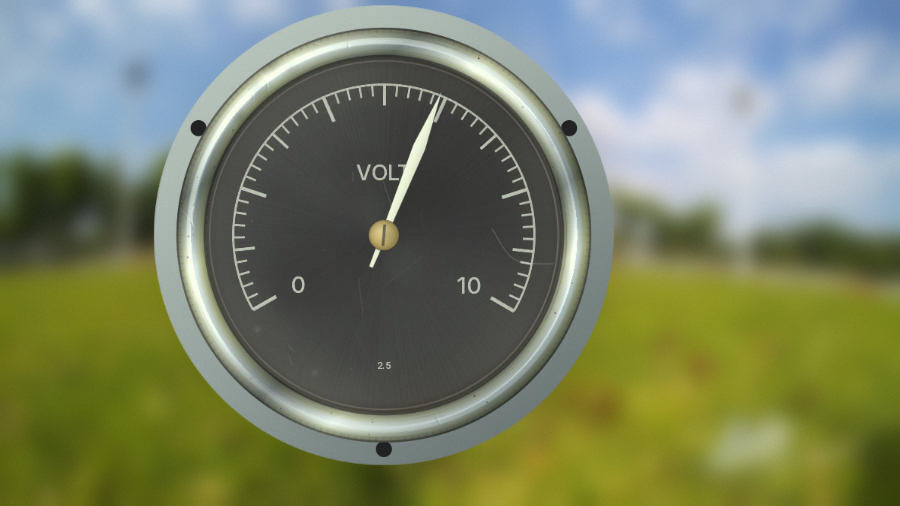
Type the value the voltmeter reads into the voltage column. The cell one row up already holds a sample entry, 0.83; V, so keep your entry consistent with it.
5.9; V
